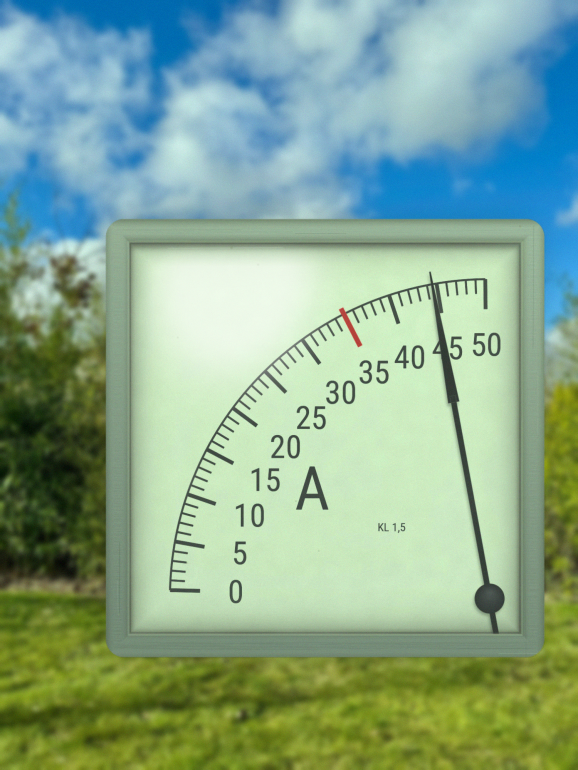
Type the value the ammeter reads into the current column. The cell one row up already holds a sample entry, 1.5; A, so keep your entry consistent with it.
44.5; A
